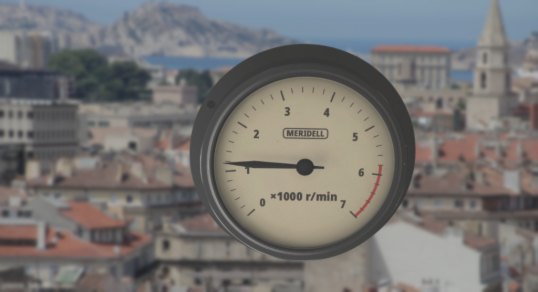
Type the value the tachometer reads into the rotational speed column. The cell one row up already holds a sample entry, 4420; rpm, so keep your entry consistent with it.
1200; rpm
